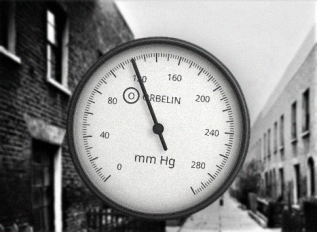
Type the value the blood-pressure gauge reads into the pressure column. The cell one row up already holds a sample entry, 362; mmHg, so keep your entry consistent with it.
120; mmHg
